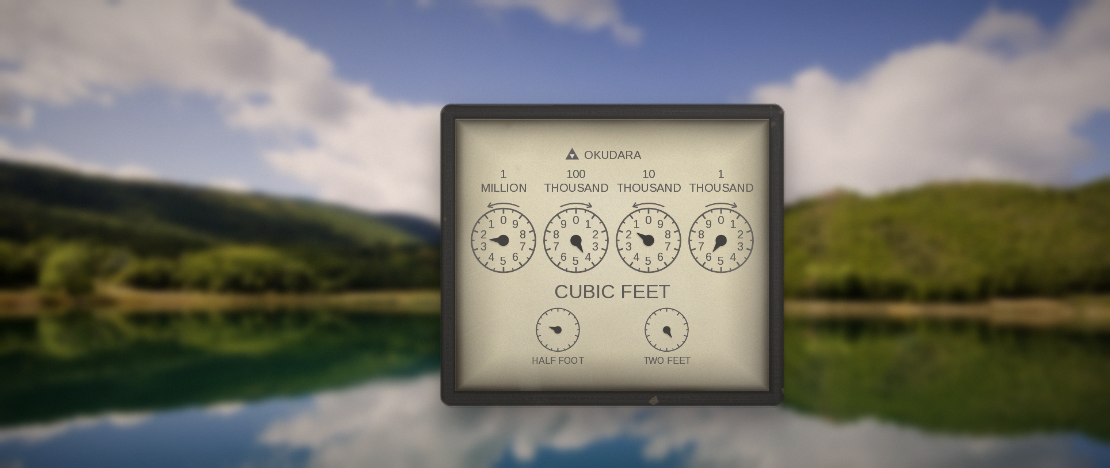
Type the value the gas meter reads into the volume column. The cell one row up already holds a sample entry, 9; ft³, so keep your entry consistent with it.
241600; ft³
